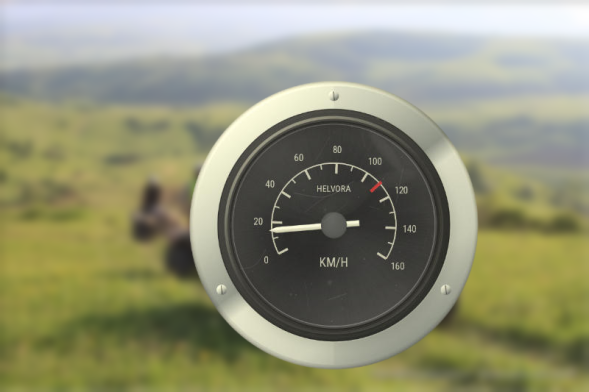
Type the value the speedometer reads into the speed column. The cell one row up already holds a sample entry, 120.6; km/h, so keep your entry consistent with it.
15; km/h
